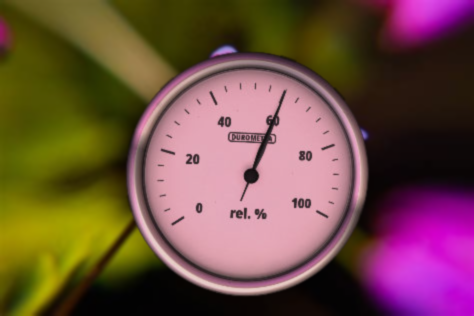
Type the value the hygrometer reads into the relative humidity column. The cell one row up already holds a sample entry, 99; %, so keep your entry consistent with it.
60; %
